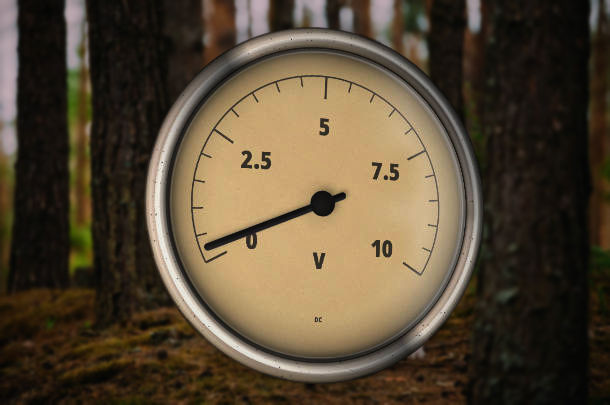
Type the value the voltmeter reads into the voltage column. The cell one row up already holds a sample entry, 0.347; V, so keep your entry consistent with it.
0.25; V
